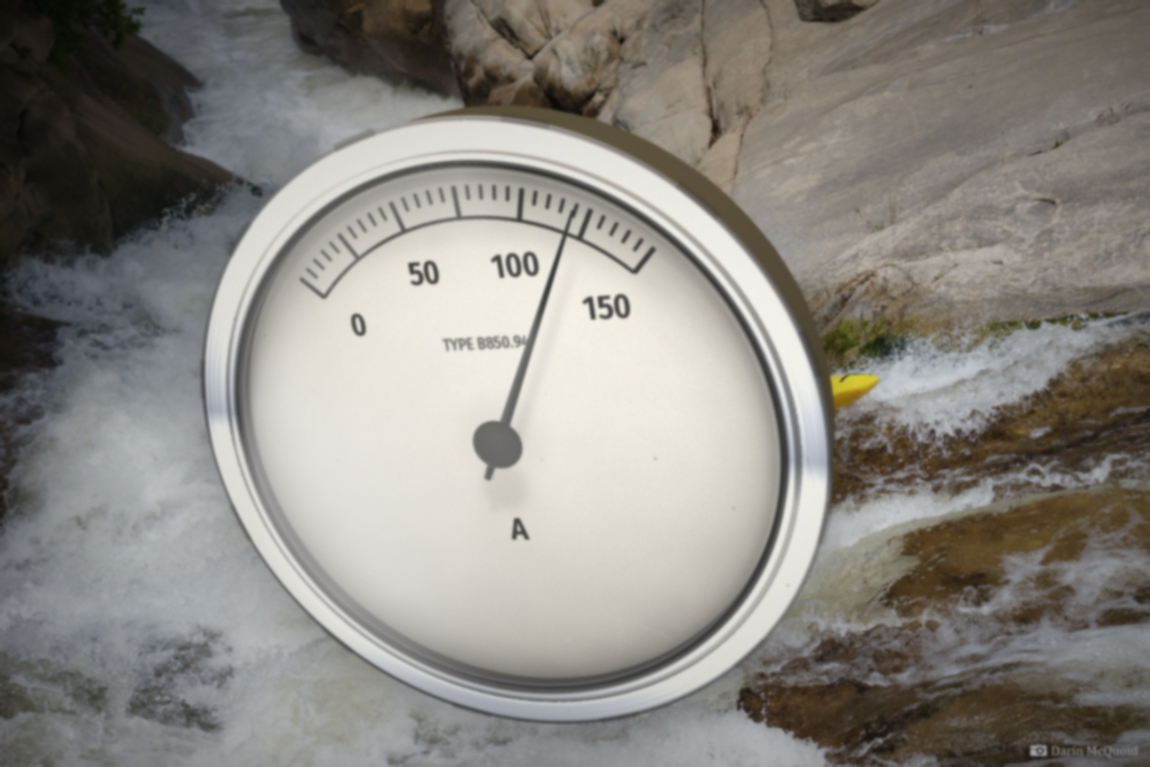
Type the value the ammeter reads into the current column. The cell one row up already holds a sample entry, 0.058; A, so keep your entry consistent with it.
120; A
